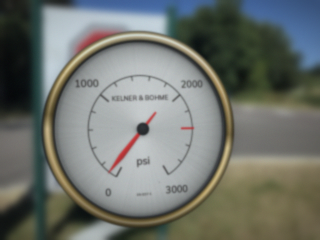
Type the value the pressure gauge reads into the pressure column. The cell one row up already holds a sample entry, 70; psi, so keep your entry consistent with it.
100; psi
